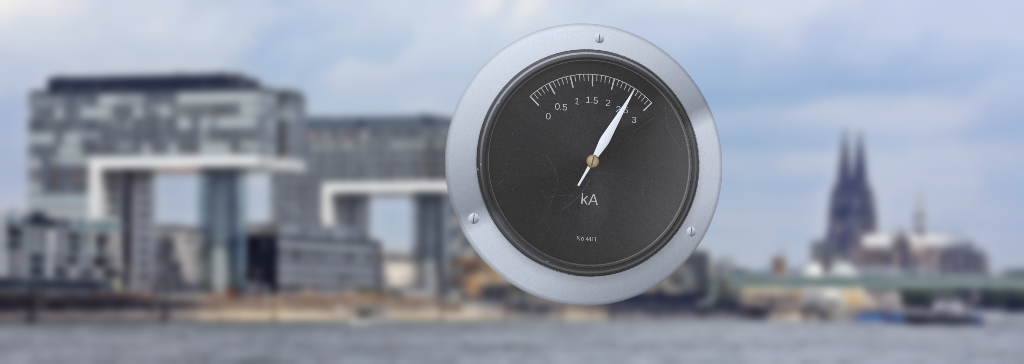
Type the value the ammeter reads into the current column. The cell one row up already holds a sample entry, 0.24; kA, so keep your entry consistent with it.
2.5; kA
